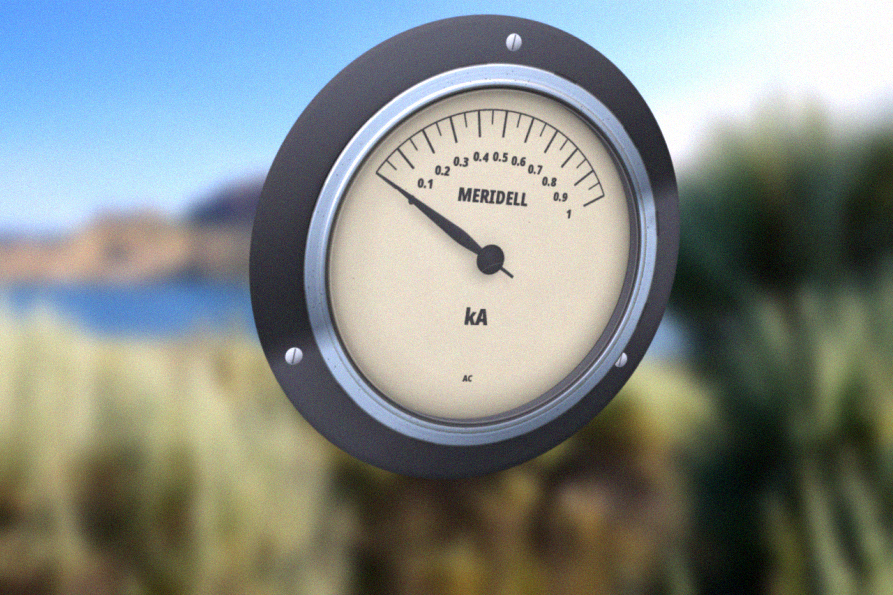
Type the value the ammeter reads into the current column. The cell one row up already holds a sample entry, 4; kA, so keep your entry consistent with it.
0; kA
